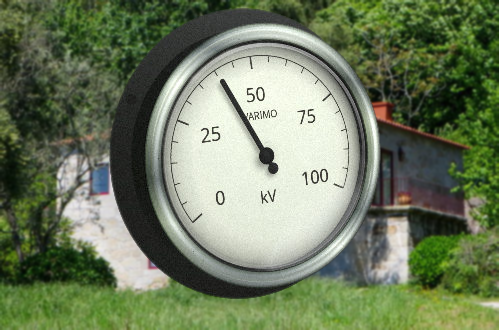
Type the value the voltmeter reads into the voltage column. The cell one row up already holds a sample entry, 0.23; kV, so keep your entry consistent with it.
40; kV
